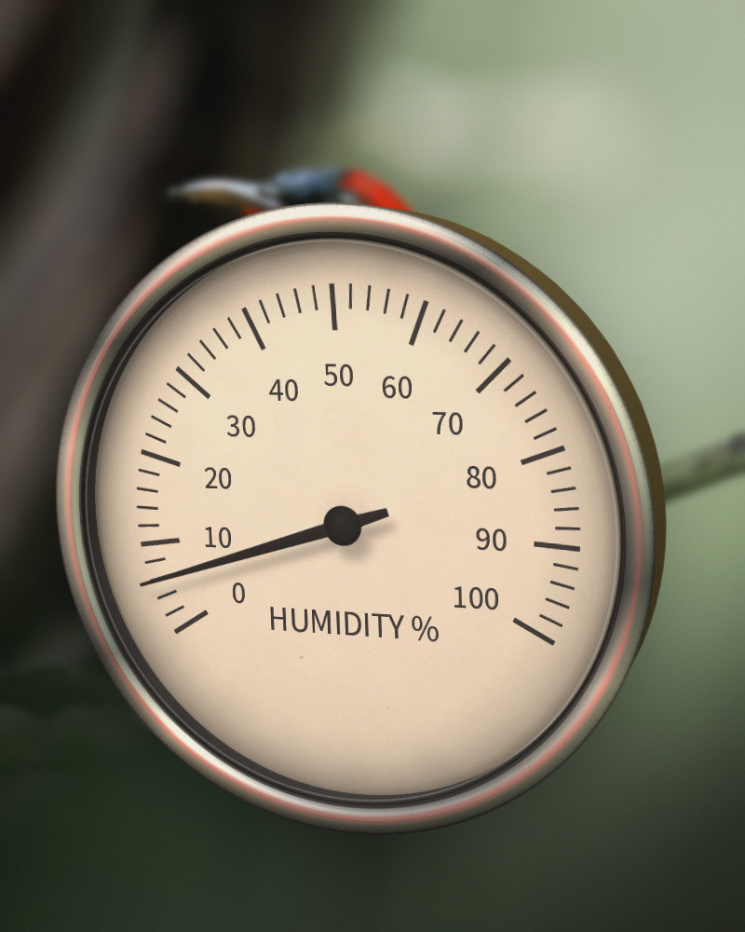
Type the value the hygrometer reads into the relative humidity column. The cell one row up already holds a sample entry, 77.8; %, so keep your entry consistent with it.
6; %
